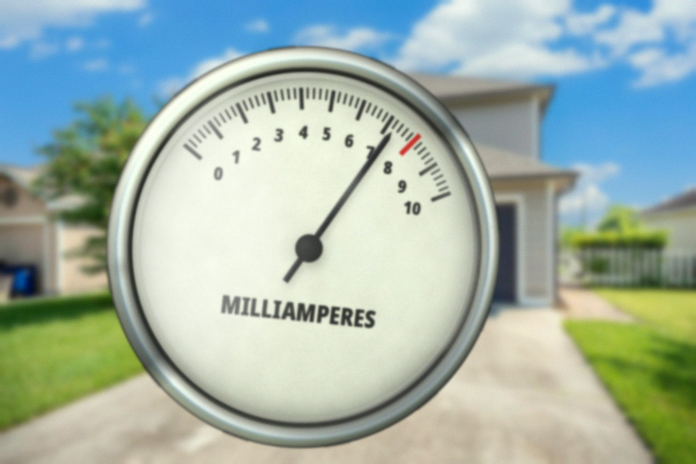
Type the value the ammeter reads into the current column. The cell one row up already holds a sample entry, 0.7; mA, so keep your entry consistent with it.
7.2; mA
